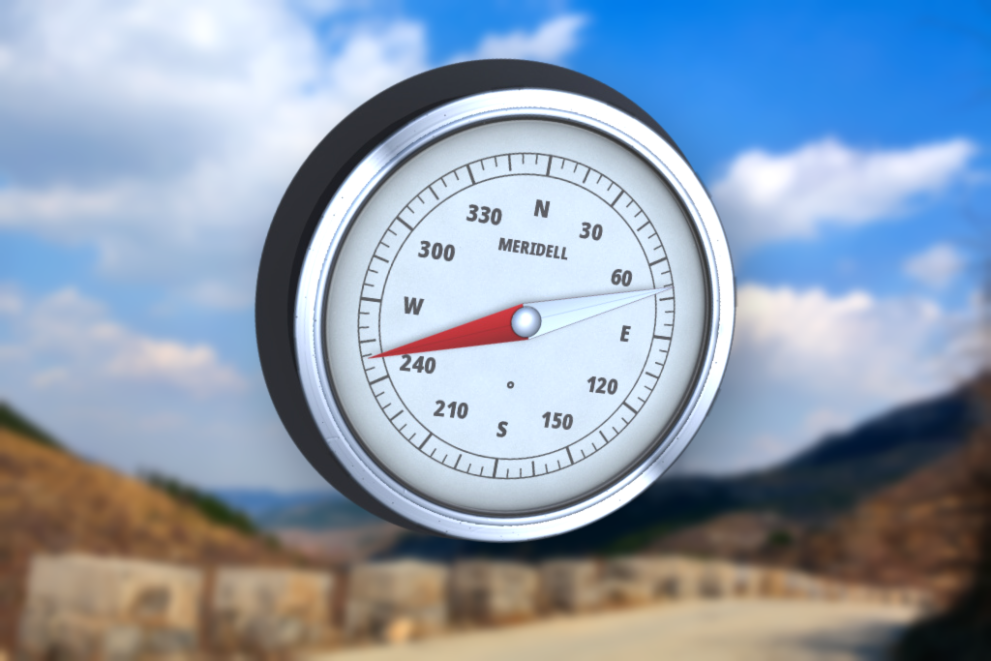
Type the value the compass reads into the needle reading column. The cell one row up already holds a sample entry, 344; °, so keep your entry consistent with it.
250; °
